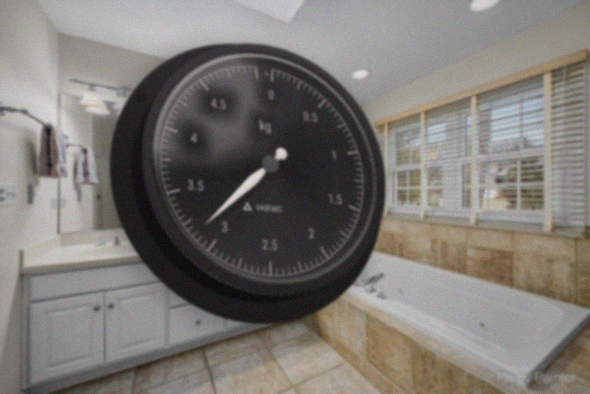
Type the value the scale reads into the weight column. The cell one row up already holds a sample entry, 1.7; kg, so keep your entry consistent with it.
3.15; kg
